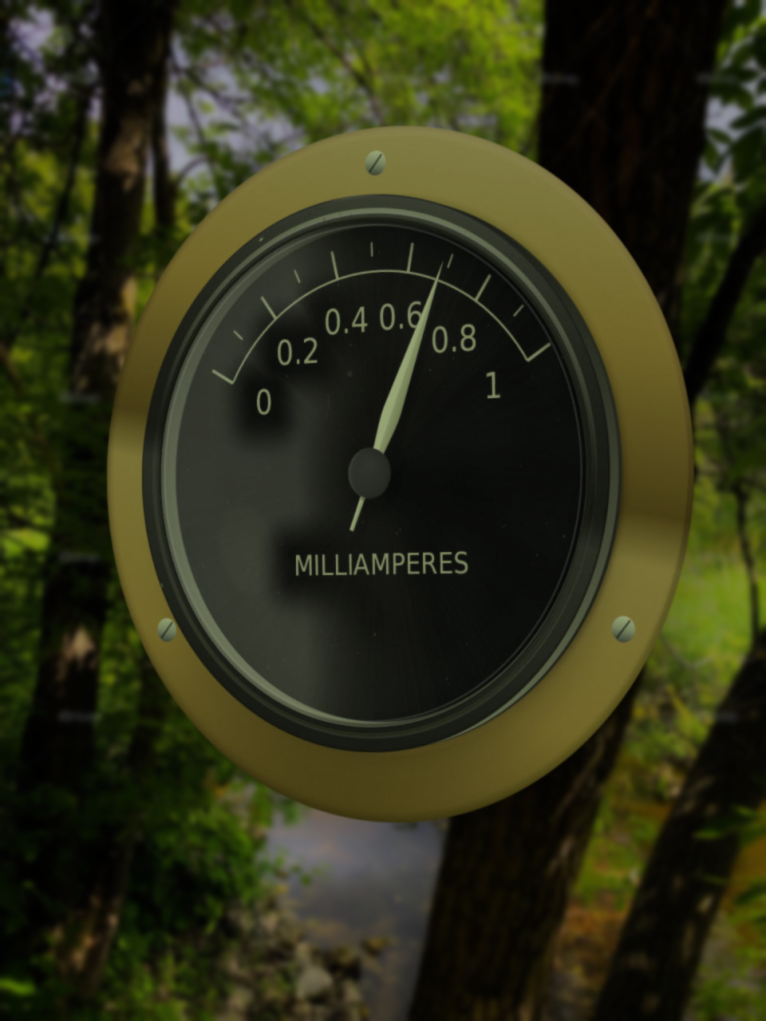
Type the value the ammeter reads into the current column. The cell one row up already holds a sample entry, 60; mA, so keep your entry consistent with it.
0.7; mA
